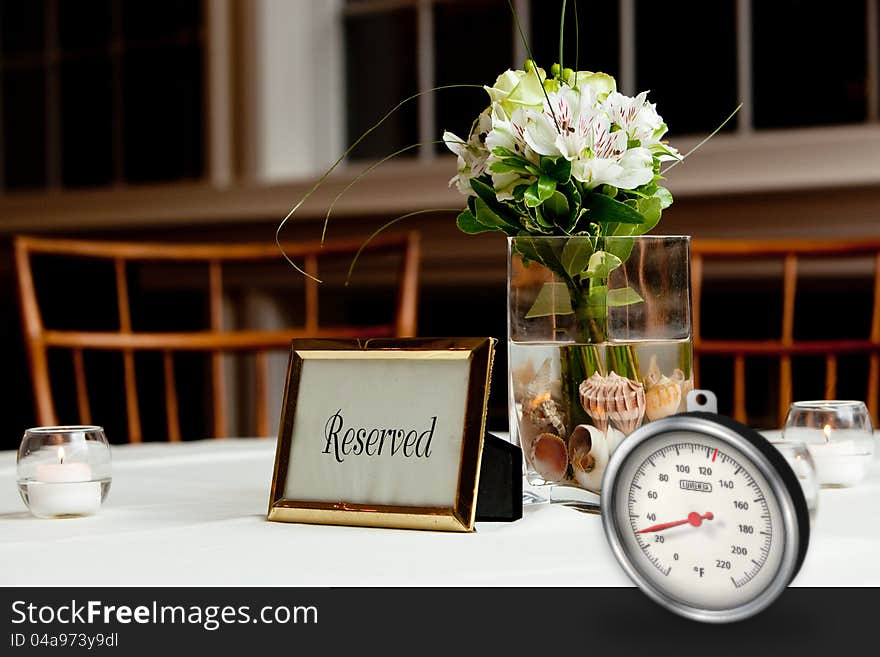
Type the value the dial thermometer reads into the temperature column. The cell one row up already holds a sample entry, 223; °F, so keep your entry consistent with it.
30; °F
